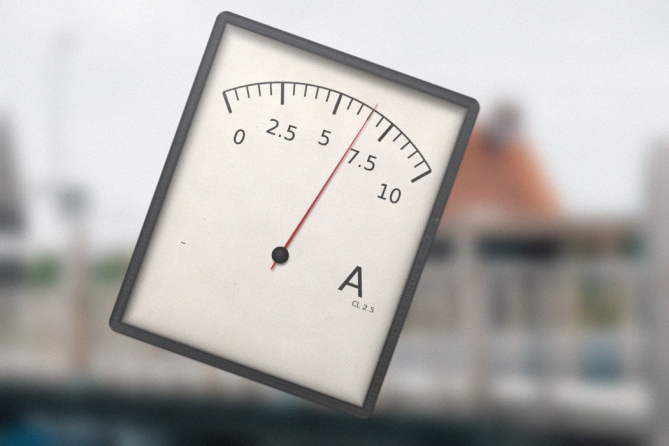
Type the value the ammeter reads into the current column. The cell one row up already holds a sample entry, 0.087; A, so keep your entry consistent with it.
6.5; A
